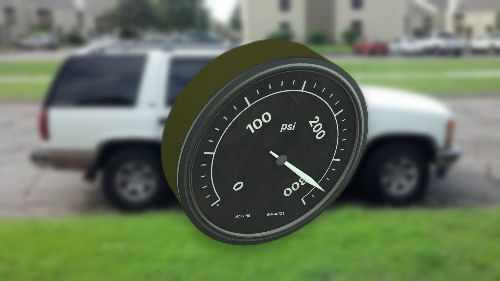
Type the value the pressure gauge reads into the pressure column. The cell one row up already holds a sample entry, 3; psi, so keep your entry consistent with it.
280; psi
